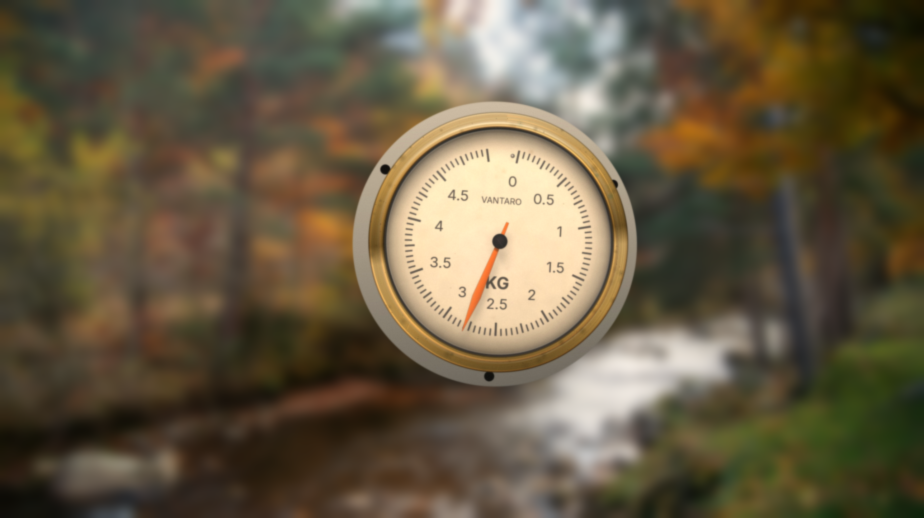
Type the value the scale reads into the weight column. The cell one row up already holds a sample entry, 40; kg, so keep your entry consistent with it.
2.8; kg
